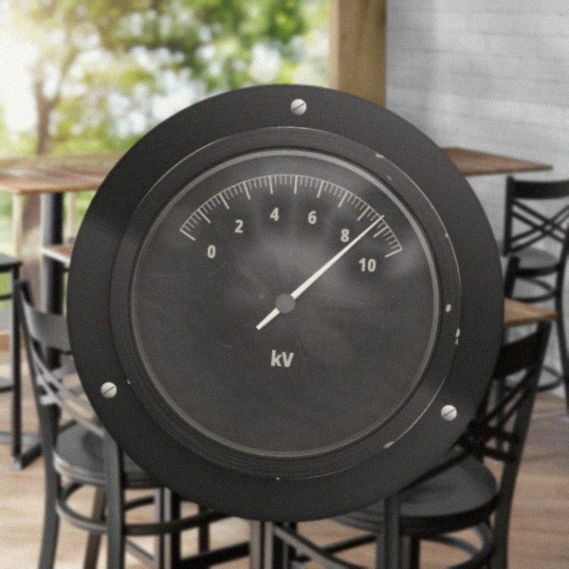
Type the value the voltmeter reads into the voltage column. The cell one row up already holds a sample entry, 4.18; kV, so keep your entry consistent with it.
8.6; kV
